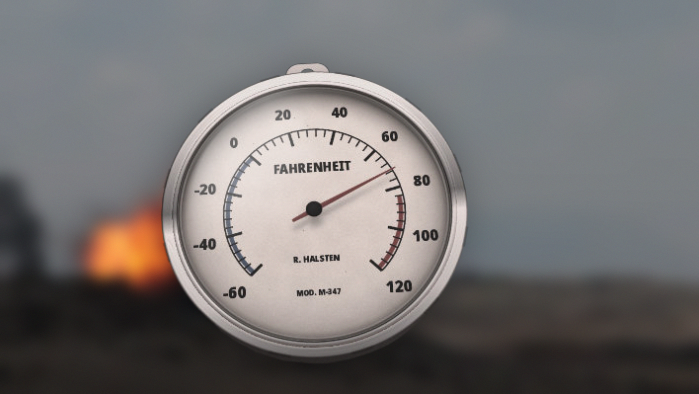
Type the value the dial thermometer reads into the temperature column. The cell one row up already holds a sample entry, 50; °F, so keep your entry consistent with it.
72; °F
